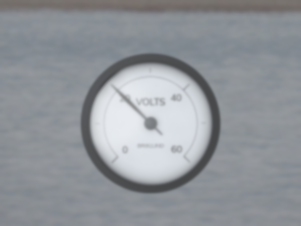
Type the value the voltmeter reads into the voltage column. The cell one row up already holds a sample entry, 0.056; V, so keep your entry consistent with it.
20; V
